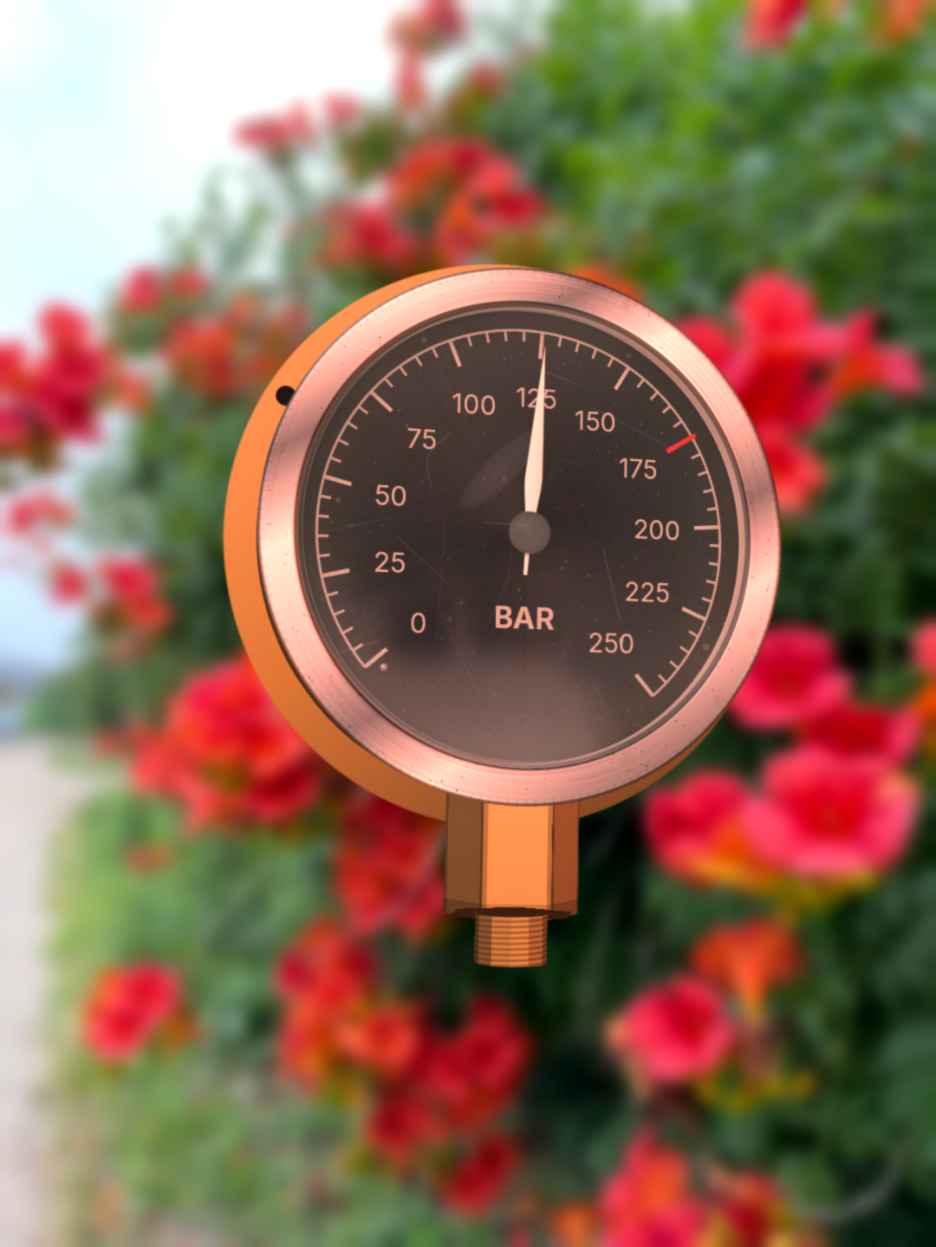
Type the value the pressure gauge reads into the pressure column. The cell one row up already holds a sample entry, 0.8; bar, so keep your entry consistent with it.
125; bar
